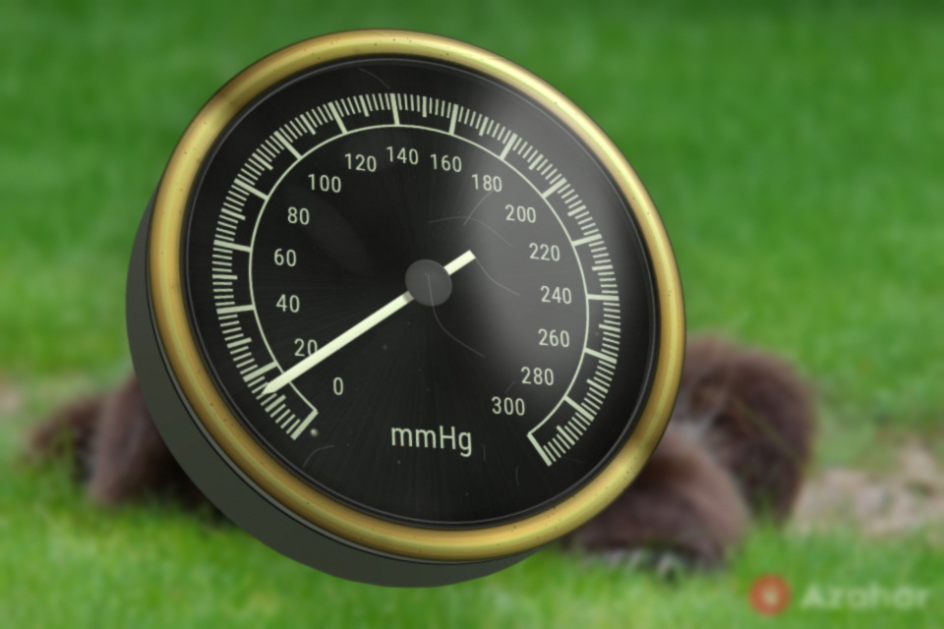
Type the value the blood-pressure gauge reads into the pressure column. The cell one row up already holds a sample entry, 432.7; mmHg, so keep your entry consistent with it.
14; mmHg
